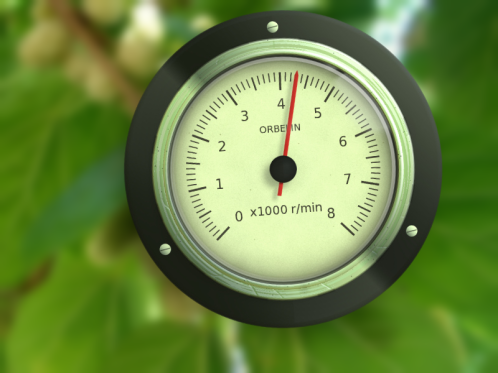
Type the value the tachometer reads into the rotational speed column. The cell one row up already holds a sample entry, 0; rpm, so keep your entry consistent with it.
4300; rpm
